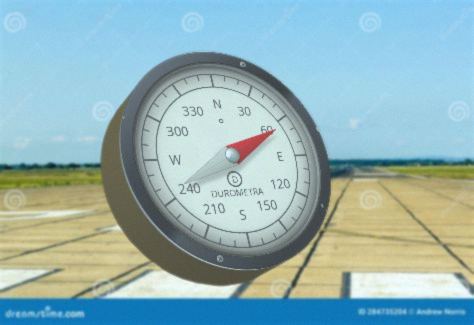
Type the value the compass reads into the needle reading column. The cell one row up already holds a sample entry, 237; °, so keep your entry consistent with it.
65; °
